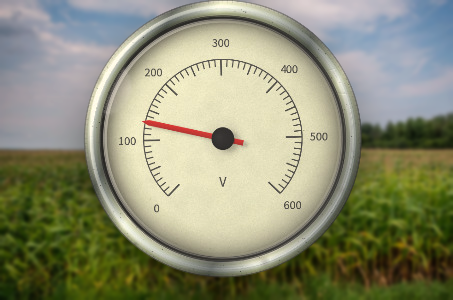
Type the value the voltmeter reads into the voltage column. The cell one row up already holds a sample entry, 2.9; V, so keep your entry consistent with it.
130; V
